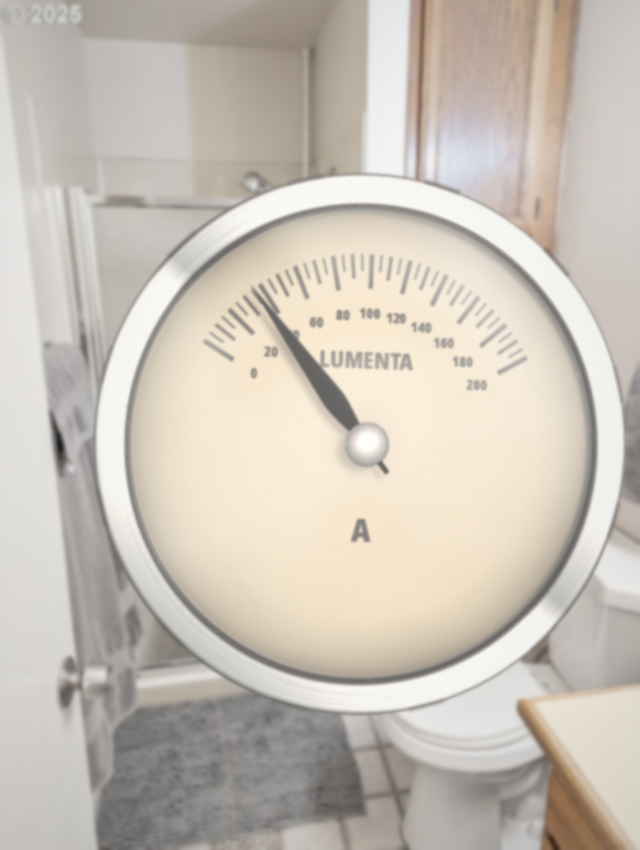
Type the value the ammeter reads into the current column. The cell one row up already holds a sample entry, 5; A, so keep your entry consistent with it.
35; A
